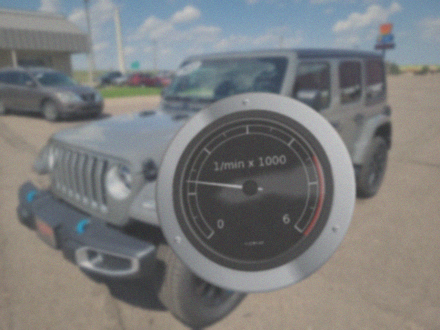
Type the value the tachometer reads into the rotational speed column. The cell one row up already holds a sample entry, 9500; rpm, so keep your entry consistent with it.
1250; rpm
